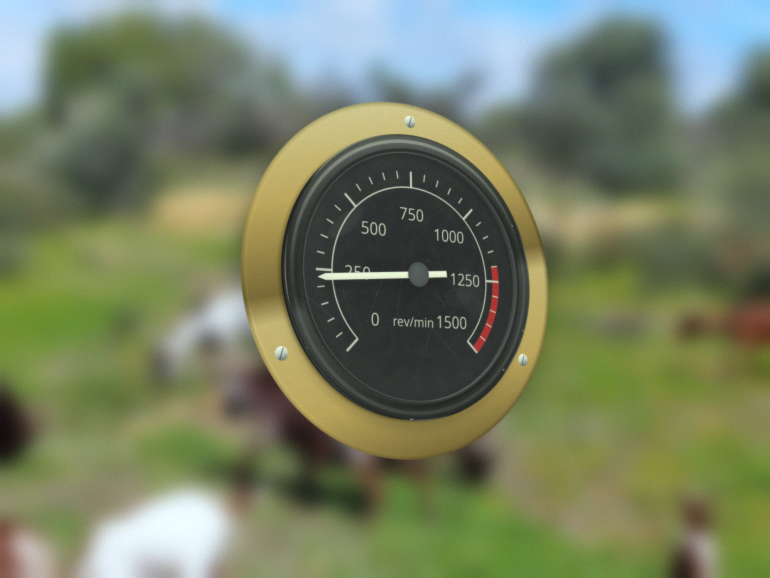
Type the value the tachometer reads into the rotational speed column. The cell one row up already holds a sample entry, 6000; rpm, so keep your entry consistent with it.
225; rpm
